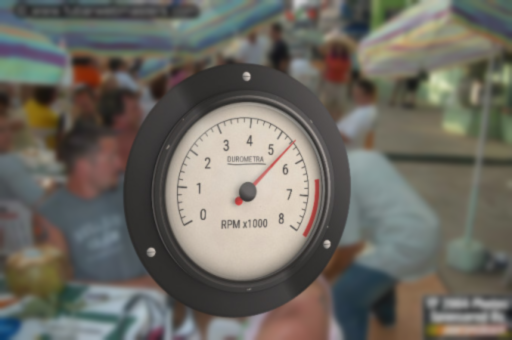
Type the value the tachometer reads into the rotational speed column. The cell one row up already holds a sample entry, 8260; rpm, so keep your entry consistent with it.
5400; rpm
